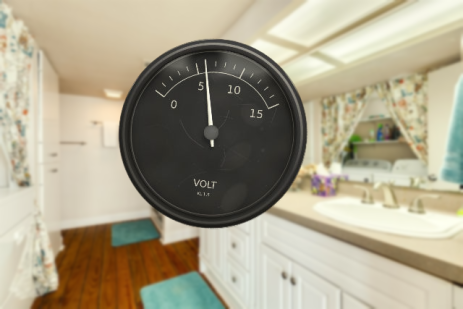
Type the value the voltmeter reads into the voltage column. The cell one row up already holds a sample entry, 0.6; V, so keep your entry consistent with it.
6; V
